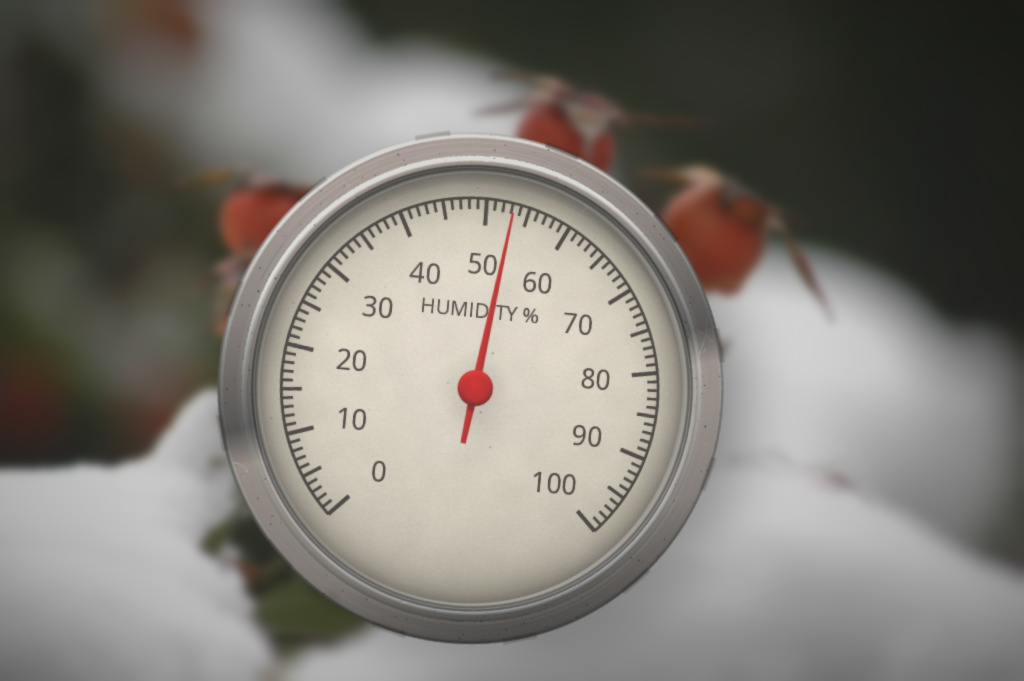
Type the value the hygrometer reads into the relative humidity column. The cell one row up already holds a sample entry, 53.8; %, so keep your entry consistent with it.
53; %
